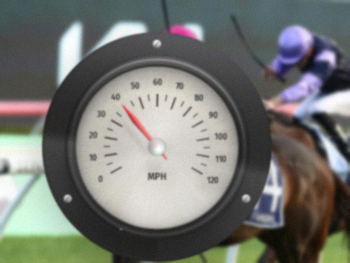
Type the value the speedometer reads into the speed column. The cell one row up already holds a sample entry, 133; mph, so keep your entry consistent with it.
40; mph
